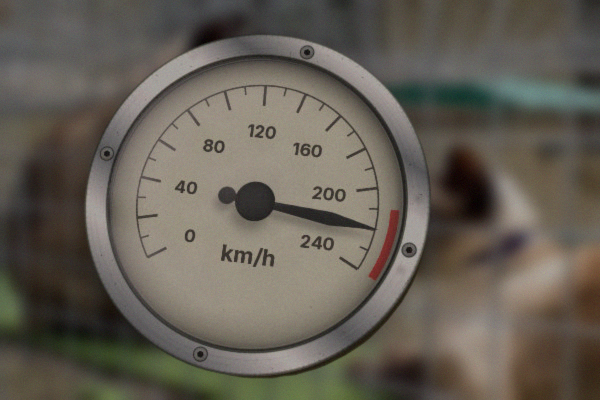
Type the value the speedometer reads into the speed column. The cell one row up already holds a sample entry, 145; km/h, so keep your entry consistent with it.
220; km/h
